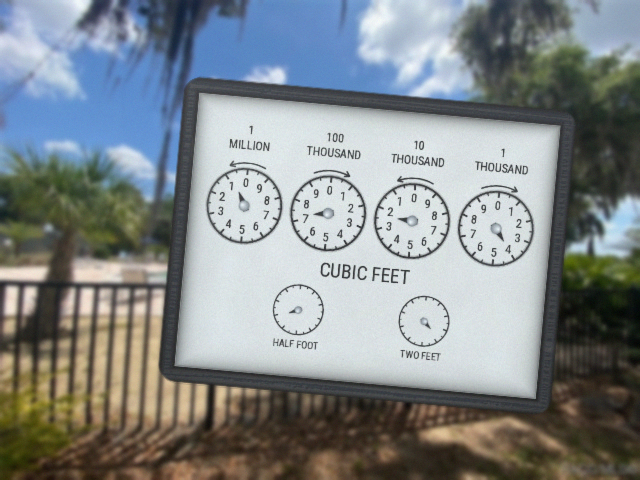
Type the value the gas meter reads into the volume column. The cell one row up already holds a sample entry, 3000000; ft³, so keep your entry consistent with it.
72400; ft³
